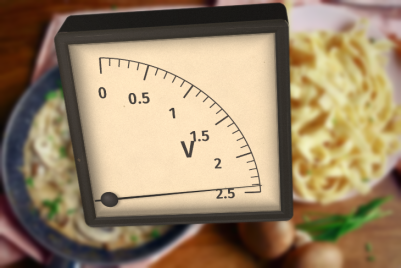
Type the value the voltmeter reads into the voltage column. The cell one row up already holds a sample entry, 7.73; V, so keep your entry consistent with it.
2.4; V
